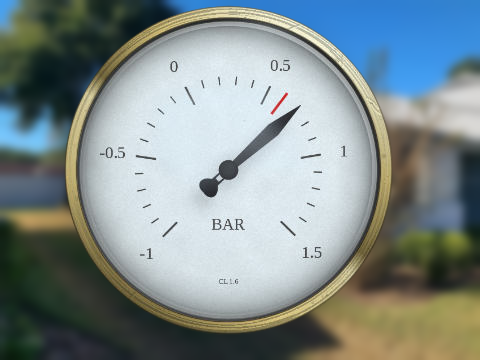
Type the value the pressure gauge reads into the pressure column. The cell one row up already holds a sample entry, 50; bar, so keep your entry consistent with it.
0.7; bar
